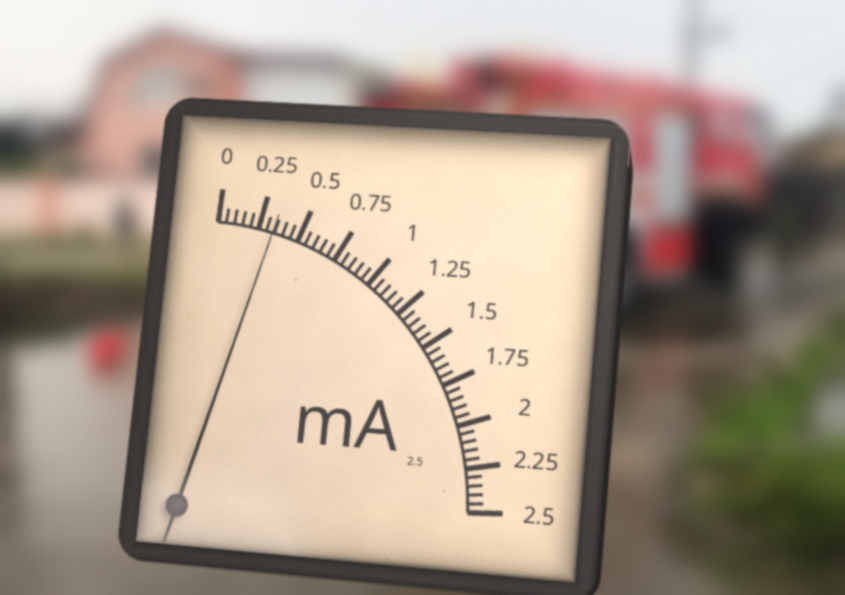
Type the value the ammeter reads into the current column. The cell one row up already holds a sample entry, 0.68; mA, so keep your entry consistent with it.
0.35; mA
